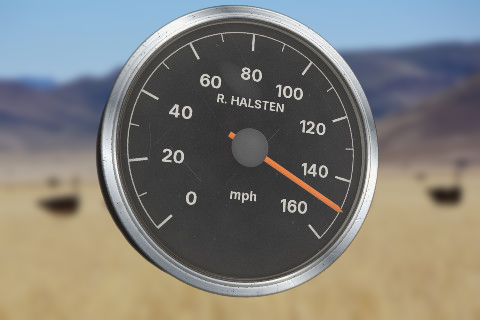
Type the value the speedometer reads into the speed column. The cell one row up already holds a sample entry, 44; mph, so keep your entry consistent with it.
150; mph
